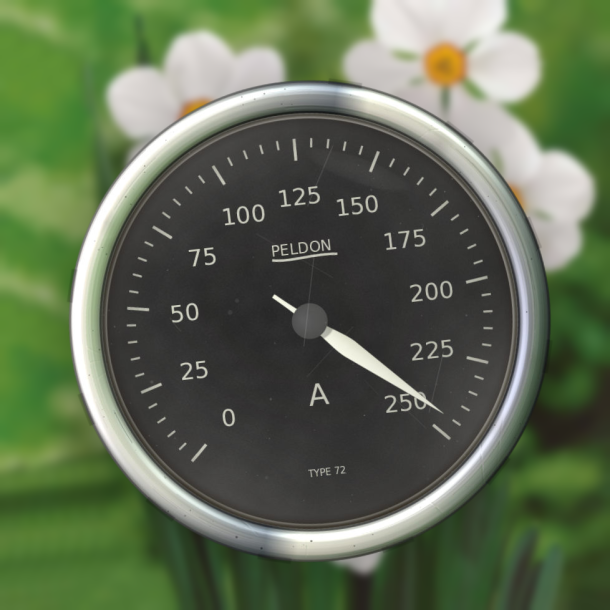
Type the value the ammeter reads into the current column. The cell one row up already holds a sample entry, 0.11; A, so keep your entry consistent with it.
245; A
